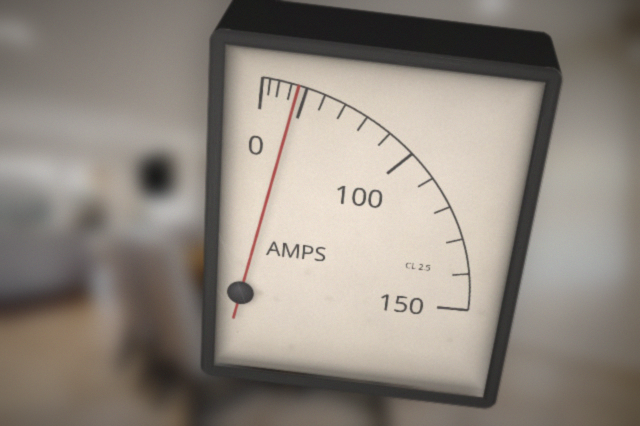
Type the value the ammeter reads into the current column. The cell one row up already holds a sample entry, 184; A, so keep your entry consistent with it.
45; A
